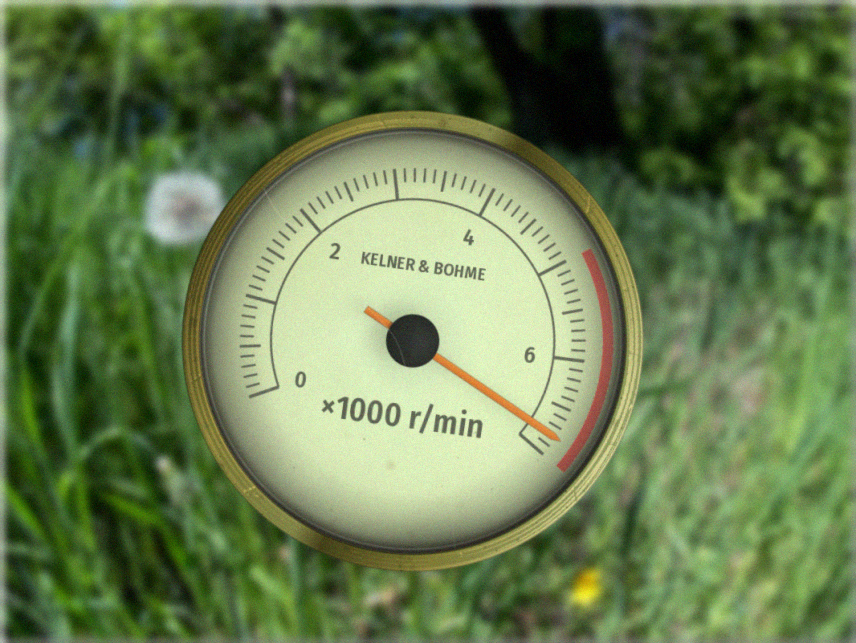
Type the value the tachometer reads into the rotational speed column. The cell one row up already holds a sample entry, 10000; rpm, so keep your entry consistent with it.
6800; rpm
